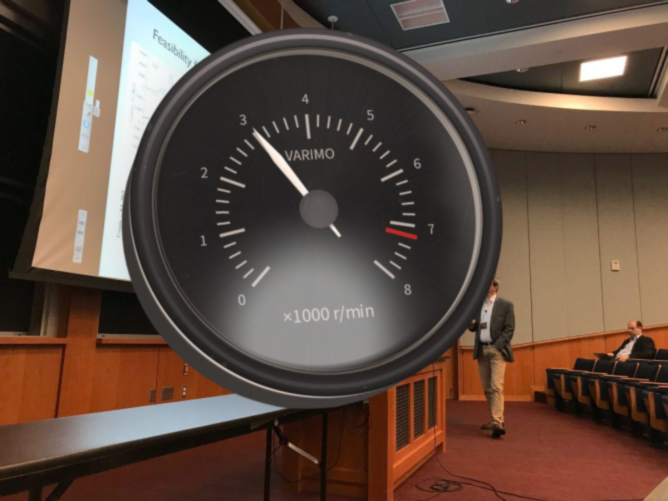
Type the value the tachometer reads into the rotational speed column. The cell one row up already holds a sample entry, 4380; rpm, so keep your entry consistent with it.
3000; rpm
